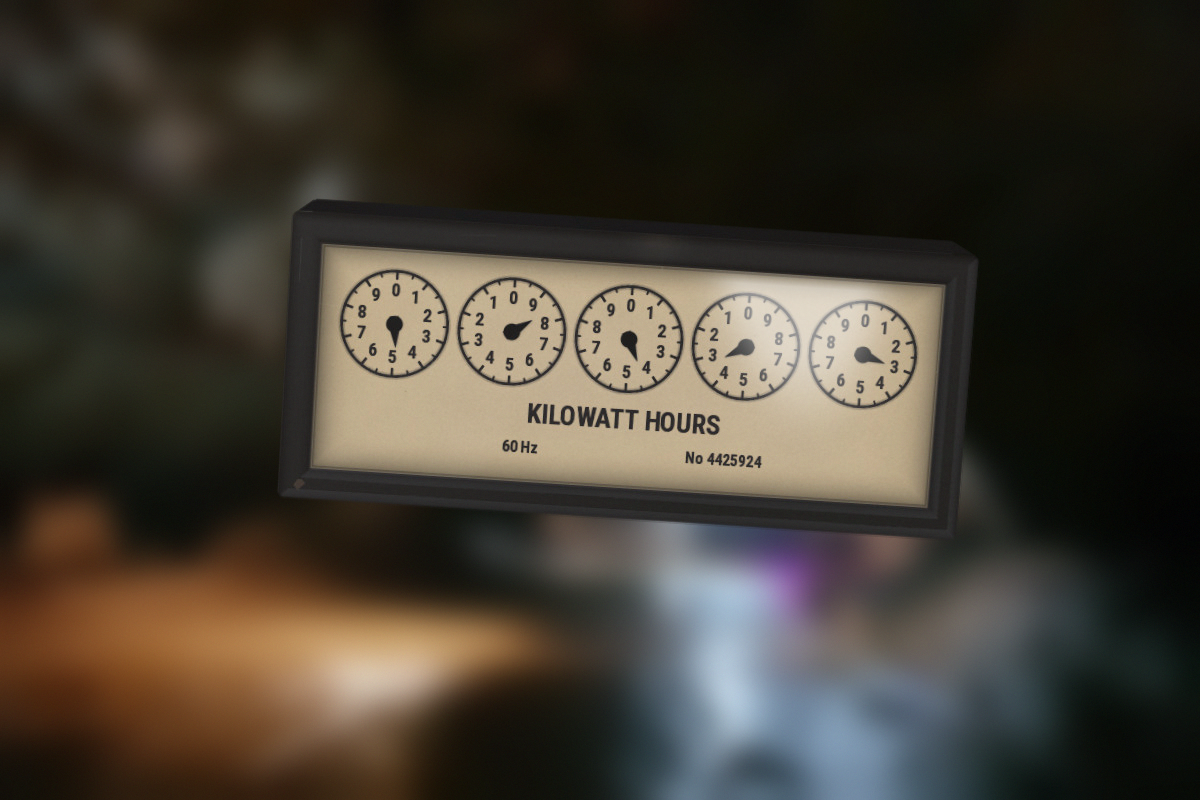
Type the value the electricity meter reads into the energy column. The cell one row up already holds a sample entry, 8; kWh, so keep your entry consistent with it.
48433; kWh
